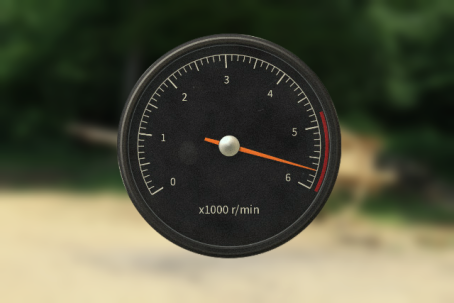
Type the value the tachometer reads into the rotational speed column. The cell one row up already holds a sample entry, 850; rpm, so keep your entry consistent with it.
5700; rpm
